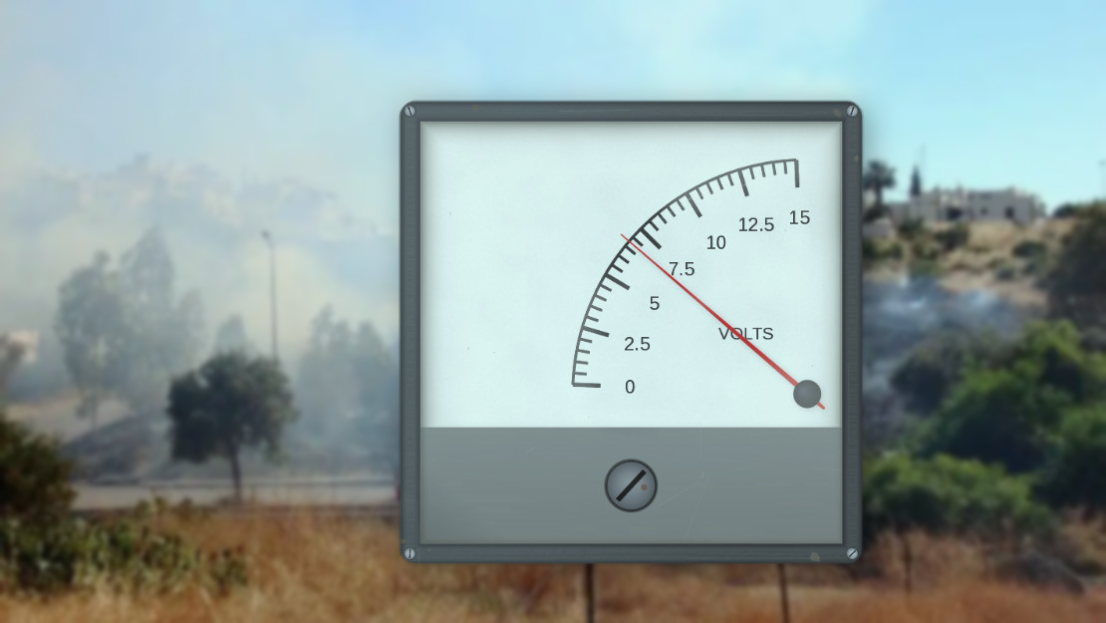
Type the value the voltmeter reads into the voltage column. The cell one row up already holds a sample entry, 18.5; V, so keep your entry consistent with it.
6.75; V
